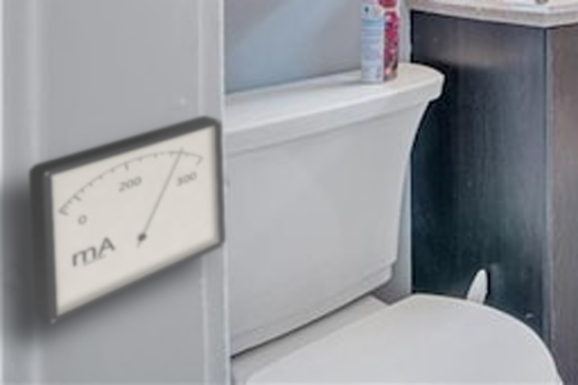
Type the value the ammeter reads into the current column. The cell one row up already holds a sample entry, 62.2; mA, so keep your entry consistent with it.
270; mA
